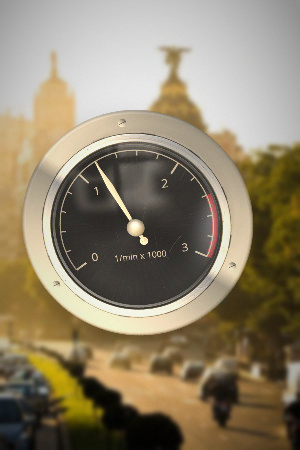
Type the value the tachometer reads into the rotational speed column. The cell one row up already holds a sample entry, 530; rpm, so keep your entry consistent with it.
1200; rpm
